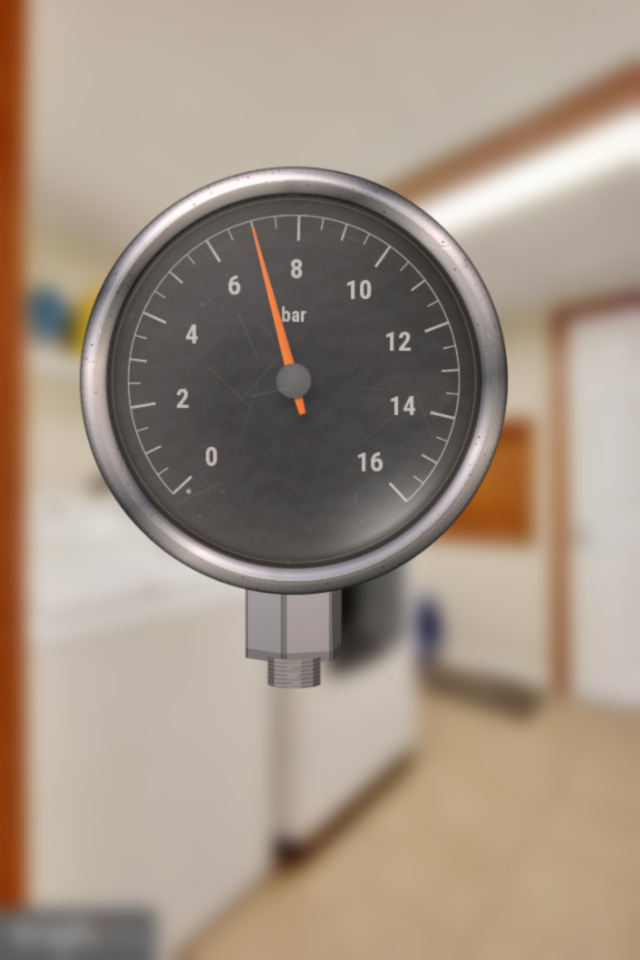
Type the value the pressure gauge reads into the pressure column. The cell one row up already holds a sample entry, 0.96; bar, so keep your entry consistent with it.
7; bar
